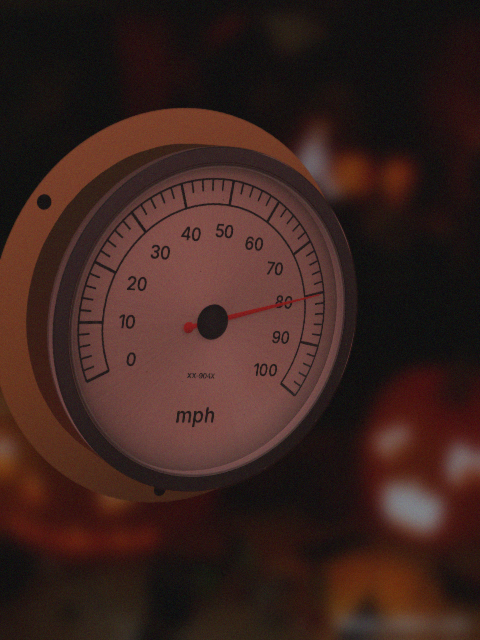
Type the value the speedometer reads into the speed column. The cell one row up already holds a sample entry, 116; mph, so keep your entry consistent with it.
80; mph
